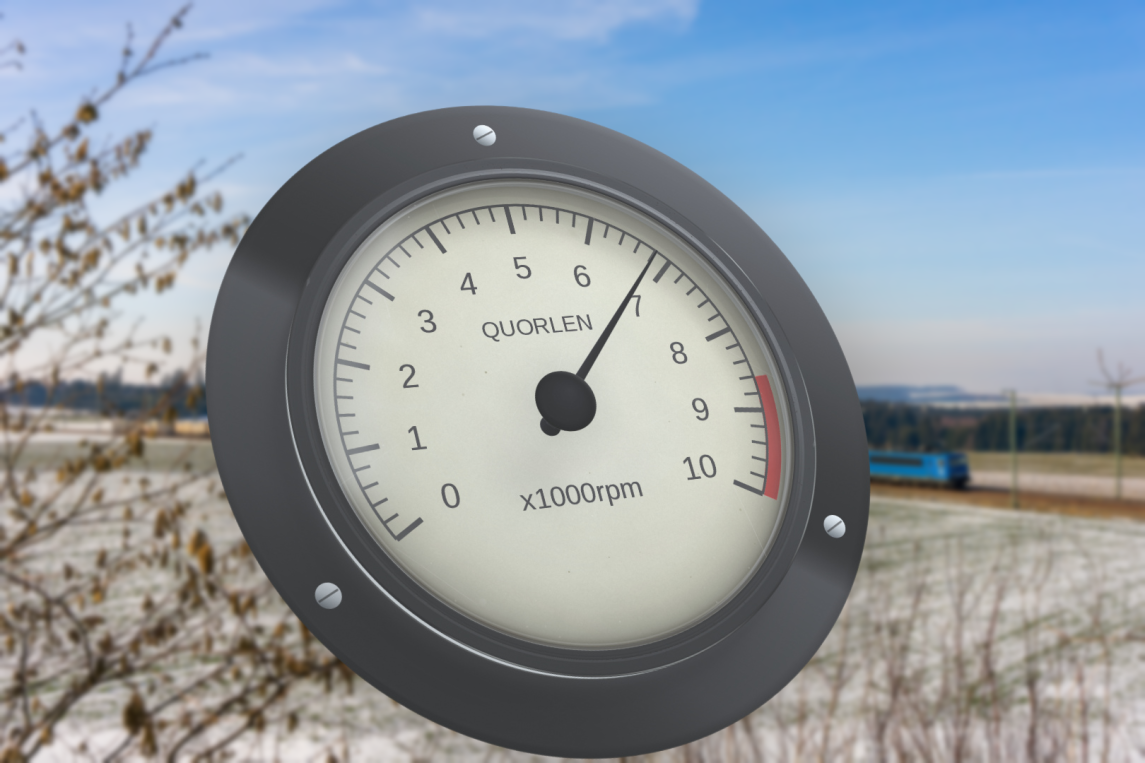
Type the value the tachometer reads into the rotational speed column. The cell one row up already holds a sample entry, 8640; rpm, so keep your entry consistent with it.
6800; rpm
